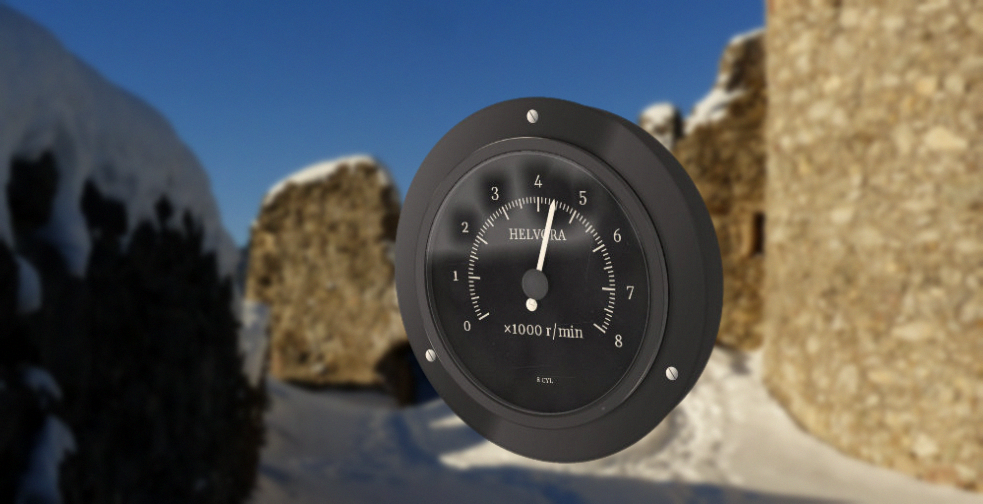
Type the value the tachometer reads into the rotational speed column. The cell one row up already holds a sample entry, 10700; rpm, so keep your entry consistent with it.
4500; rpm
